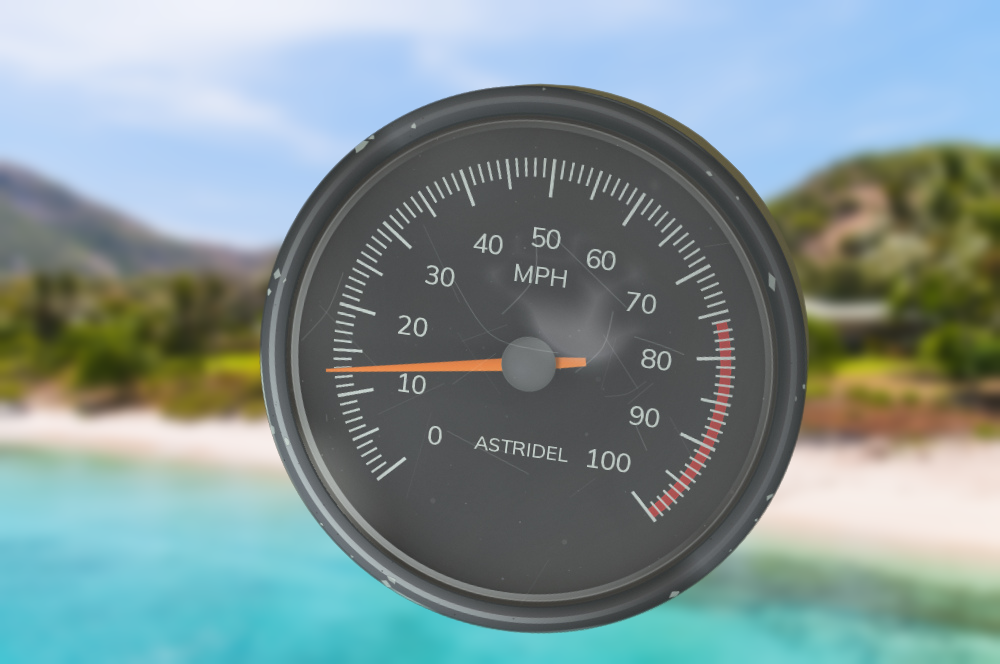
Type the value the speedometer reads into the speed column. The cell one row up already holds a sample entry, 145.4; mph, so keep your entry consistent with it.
13; mph
